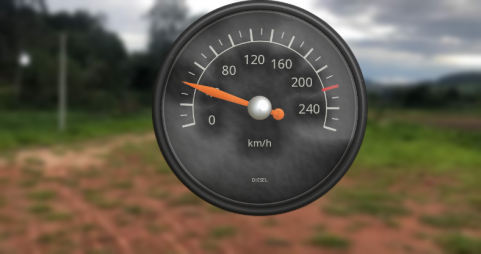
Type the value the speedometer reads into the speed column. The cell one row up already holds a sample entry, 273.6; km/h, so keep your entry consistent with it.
40; km/h
